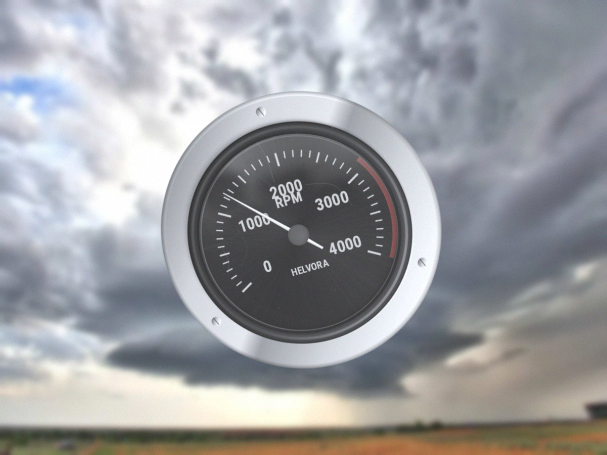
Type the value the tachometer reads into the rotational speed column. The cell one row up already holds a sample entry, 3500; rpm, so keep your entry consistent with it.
1250; rpm
